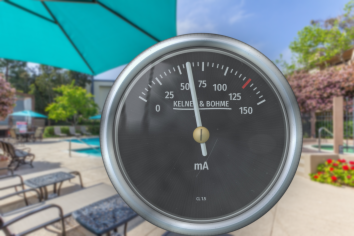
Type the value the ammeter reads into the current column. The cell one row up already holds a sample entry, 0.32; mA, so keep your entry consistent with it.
60; mA
